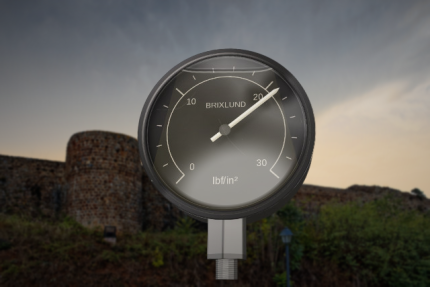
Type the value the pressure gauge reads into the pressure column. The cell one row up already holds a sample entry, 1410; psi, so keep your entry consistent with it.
21; psi
